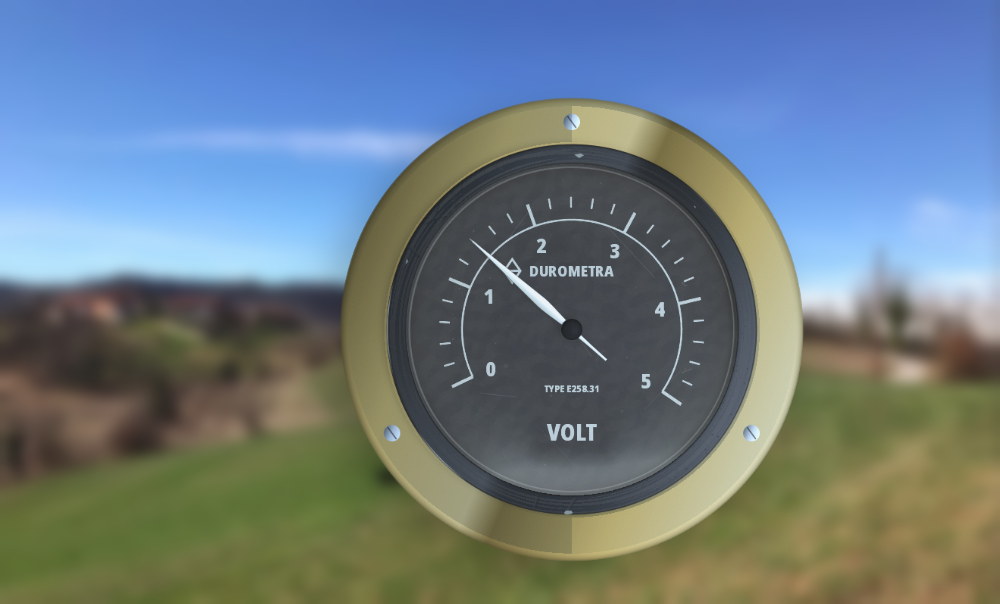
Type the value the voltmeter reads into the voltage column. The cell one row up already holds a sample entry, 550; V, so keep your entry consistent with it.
1.4; V
